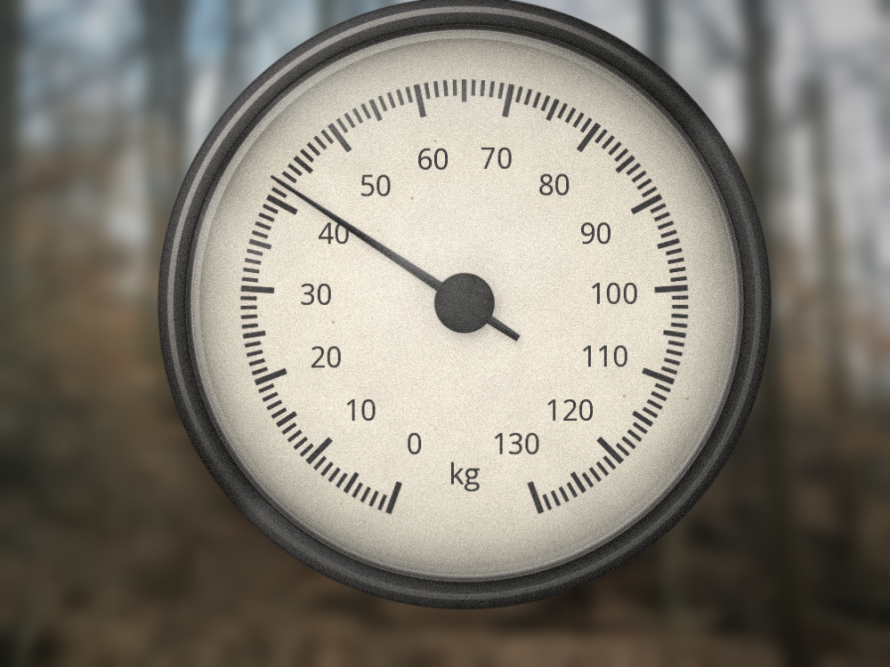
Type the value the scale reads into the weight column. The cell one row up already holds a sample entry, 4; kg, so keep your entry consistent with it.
42; kg
